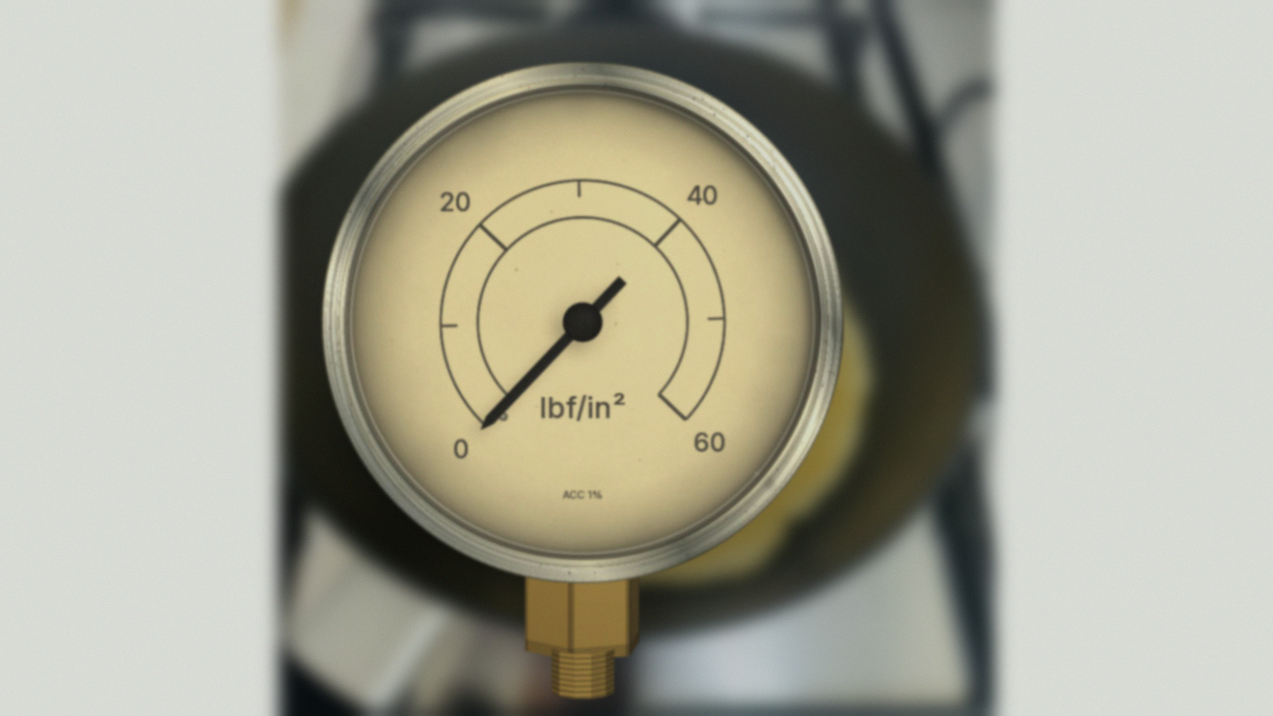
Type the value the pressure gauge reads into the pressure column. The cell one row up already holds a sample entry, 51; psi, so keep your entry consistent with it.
0; psi
